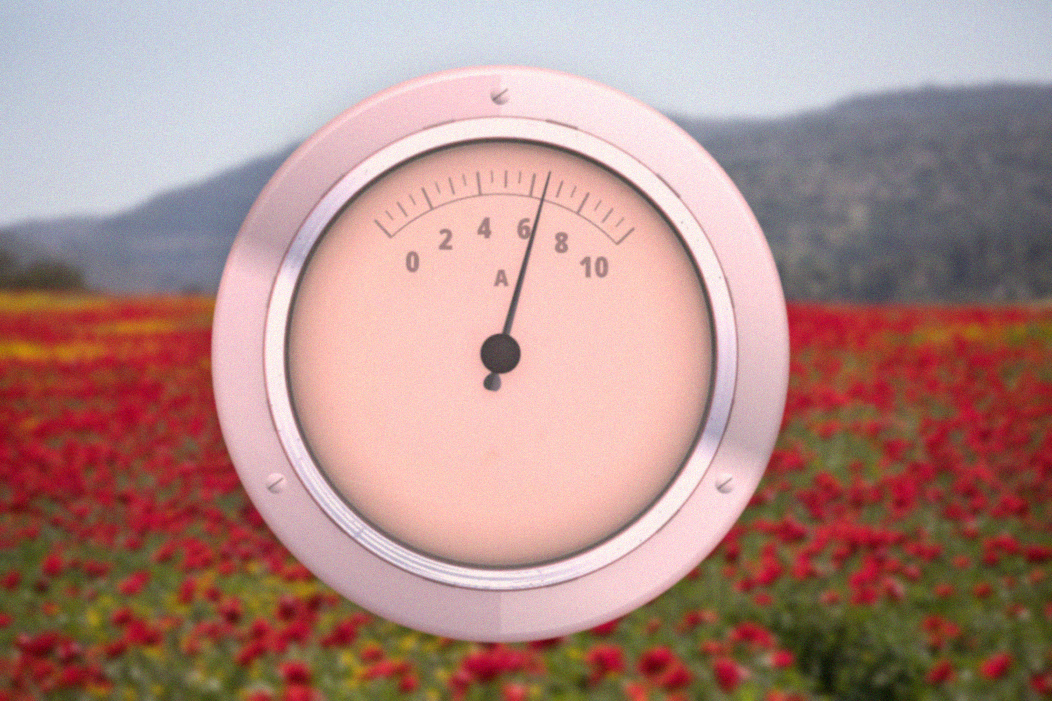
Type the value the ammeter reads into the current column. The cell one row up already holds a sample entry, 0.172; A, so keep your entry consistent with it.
6.5; A
